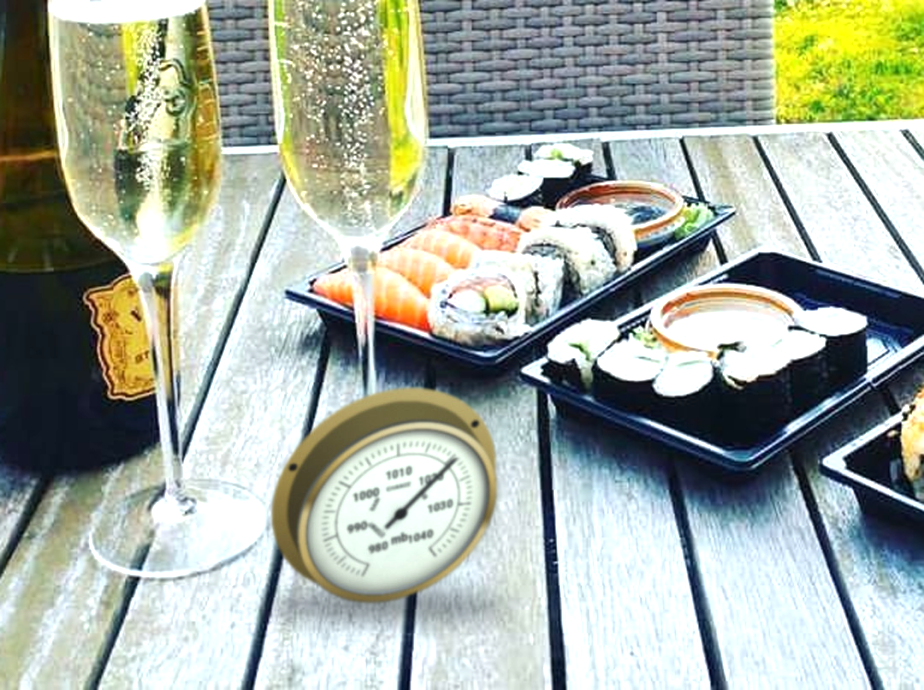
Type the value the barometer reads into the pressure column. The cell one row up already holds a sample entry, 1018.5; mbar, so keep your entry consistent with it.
1020; mbar
